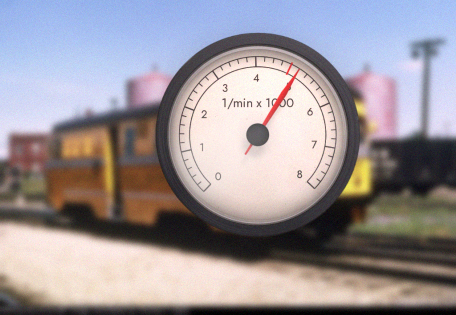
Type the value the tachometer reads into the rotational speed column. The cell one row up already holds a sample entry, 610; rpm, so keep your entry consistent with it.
5000; rpm
